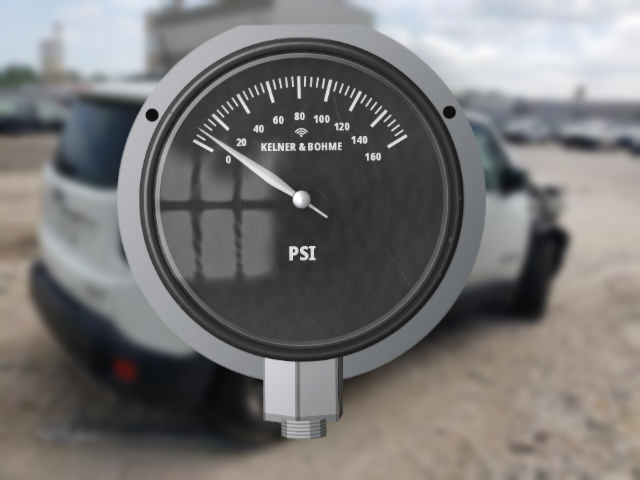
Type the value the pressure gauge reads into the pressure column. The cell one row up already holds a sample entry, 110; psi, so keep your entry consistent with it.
8; psi
